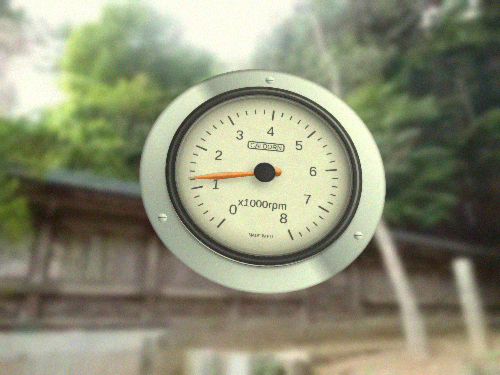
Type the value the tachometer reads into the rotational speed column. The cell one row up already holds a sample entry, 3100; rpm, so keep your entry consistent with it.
1200; rpm
